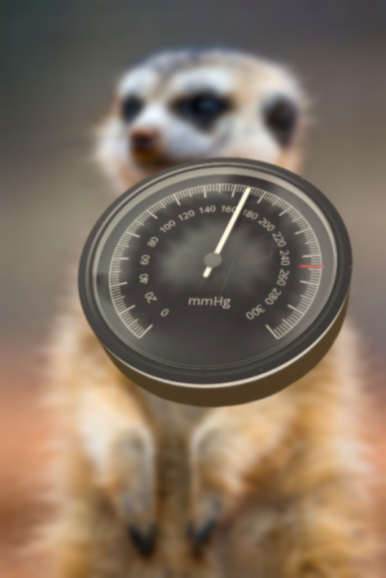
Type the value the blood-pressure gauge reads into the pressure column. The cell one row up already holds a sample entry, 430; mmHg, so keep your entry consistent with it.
170; mmHg
